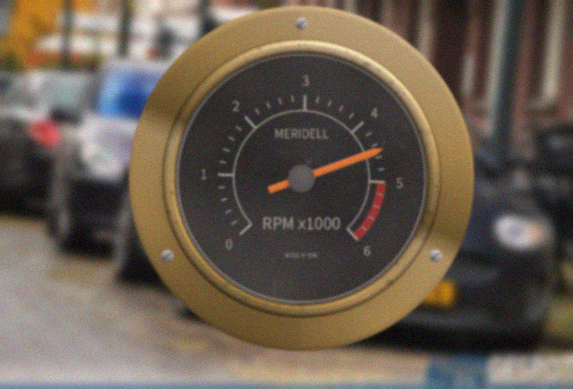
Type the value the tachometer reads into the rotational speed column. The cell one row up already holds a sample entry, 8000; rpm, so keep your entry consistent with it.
4500; rpm
